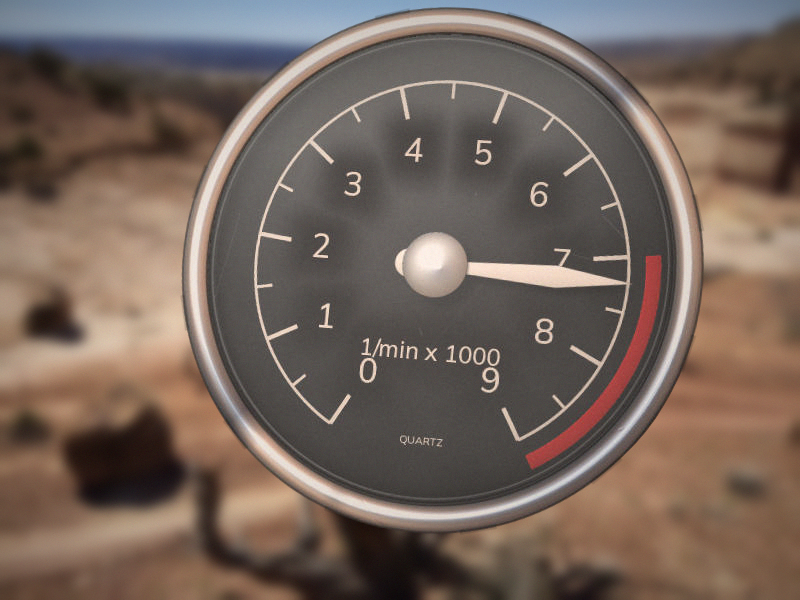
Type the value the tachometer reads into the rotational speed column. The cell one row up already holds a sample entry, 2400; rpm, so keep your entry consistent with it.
7250; rpm
